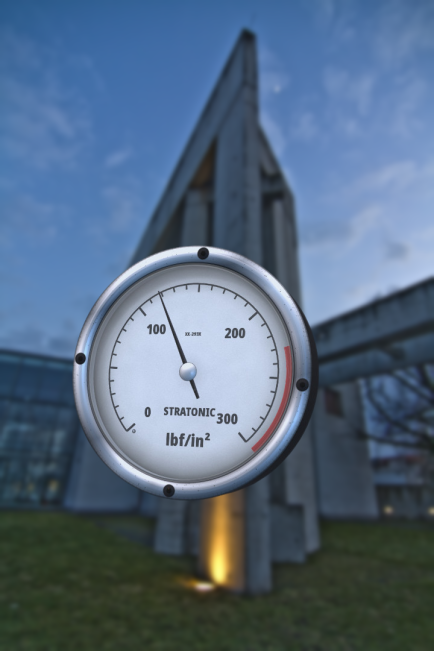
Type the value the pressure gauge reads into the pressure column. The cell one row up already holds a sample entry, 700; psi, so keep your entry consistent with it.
120; psi
